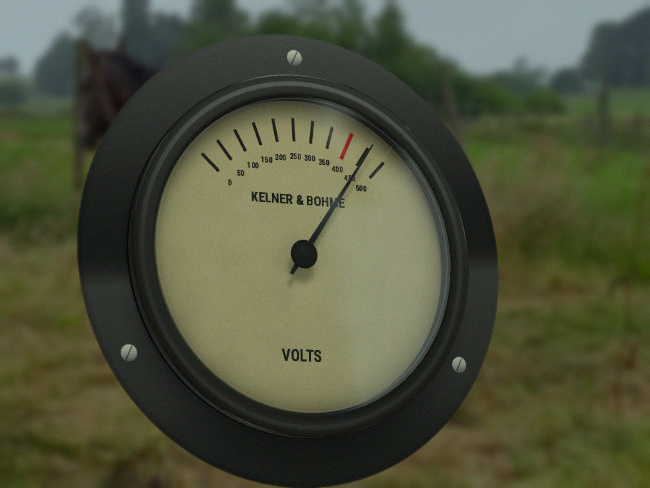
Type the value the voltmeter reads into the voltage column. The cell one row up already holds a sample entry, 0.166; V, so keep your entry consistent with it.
450; V
